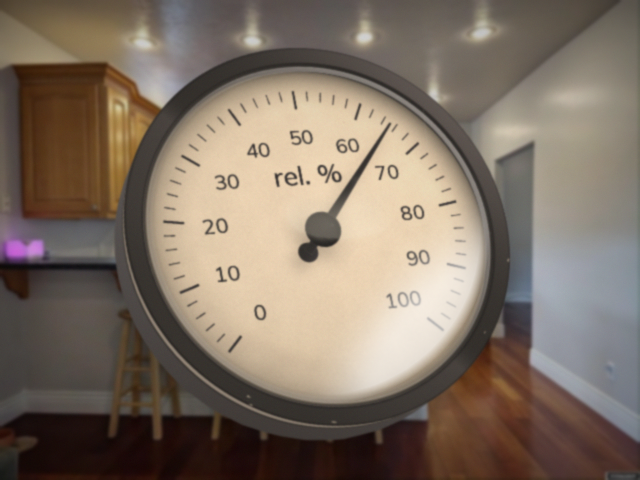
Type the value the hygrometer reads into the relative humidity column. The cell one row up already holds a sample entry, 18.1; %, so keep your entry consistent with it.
65; %
